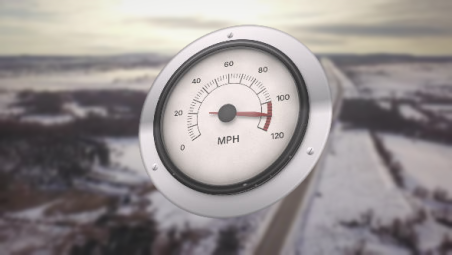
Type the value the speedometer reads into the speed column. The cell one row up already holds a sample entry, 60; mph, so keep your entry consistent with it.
110; mph
